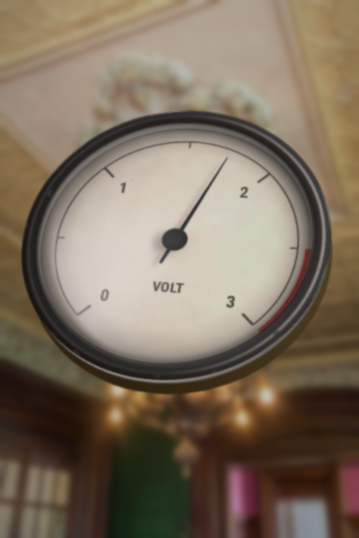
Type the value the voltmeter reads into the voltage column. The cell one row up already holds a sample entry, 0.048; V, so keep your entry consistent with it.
1.75; V
